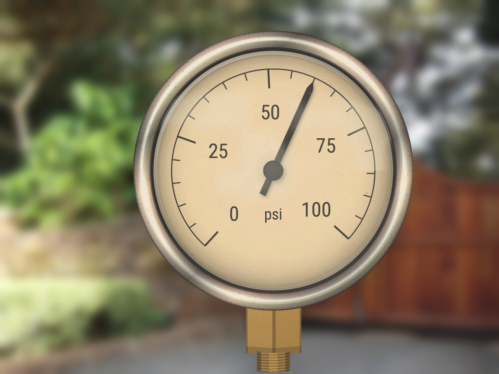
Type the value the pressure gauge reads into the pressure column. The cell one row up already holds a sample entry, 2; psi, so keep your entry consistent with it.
60; psi
